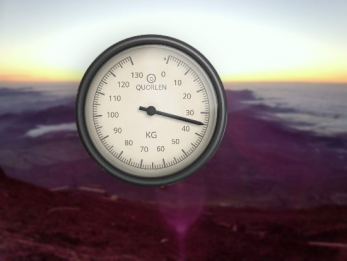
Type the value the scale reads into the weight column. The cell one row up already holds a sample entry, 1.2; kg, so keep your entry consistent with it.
35; kg
